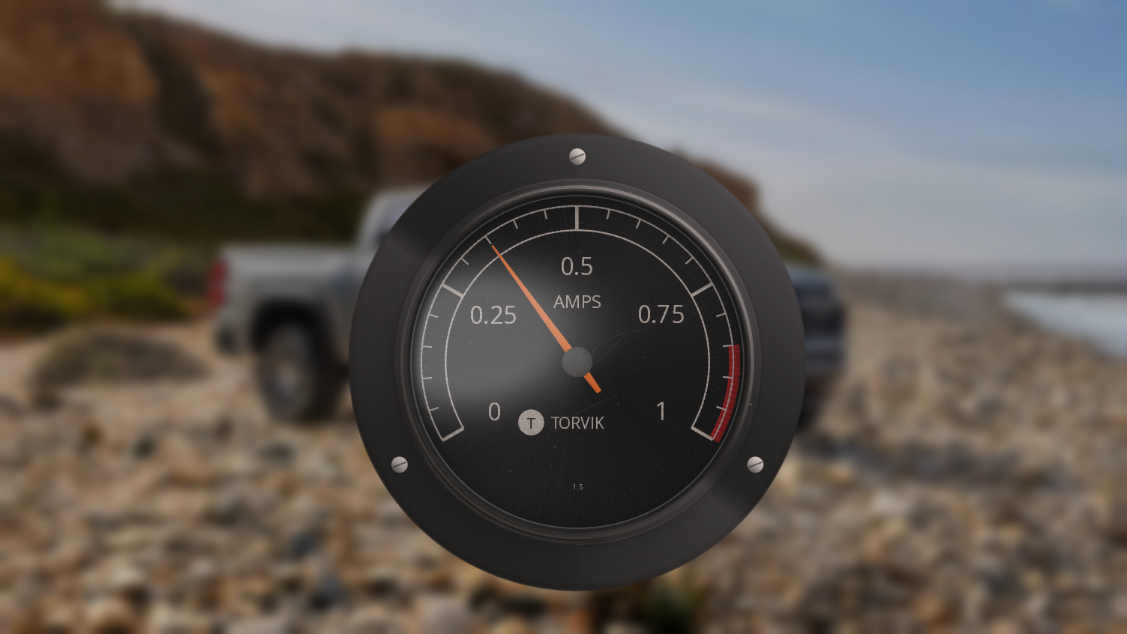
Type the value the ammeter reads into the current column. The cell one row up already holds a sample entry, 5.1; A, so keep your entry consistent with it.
0.35; A
